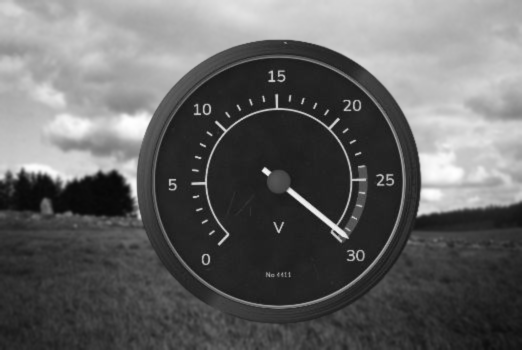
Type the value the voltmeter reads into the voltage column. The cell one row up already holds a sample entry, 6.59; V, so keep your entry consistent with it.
29.5; V
